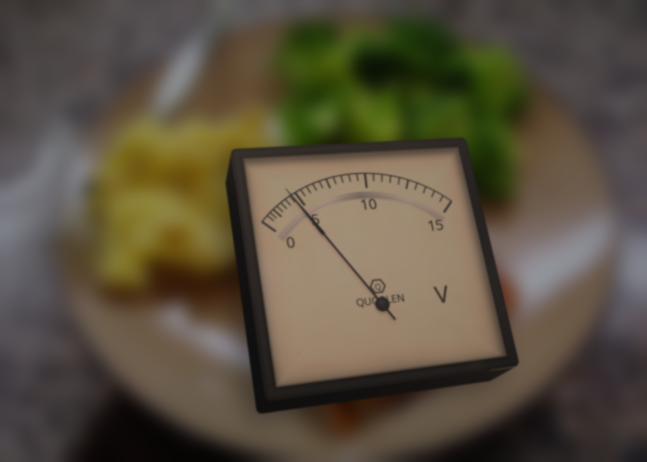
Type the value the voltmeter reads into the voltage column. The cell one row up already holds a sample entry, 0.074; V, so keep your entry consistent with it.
4.5; V
